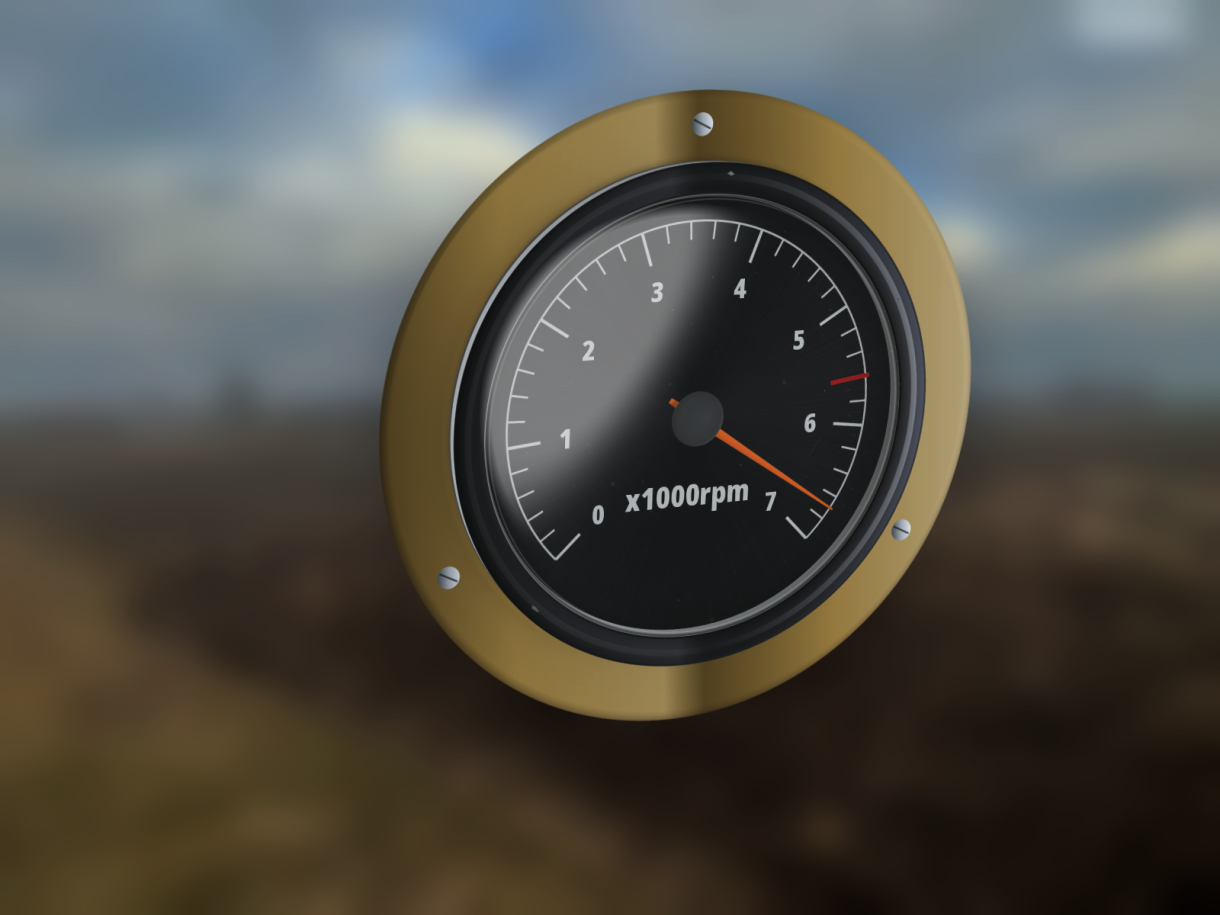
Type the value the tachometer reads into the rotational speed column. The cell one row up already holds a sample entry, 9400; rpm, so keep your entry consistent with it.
6700; rpm
